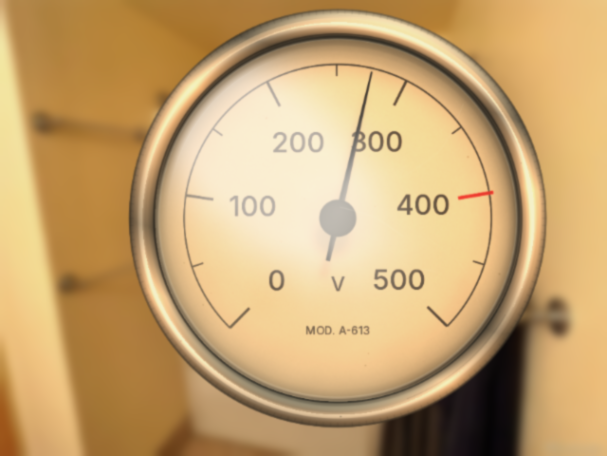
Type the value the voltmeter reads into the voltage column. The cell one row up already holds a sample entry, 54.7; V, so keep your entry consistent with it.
275; V
